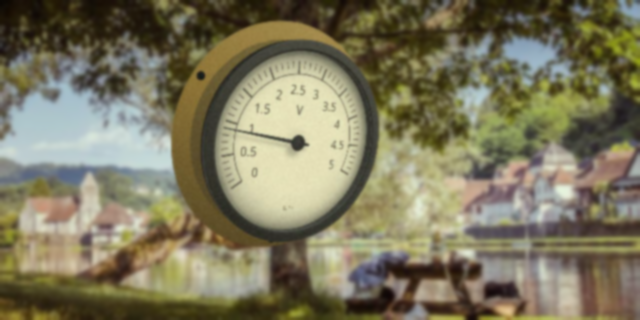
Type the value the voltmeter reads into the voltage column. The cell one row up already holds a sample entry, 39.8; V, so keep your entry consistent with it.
0.9; V
